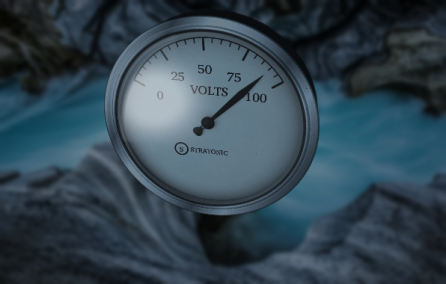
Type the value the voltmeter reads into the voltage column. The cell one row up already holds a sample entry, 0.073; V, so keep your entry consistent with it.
90; V
